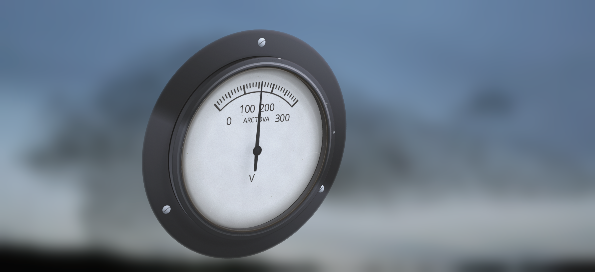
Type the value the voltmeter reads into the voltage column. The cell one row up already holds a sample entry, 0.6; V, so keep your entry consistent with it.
150; V
